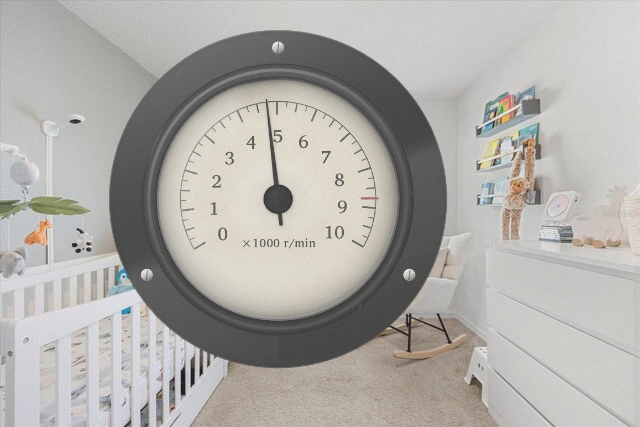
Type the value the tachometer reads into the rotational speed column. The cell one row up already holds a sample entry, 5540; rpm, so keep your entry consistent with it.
4750; rpm
